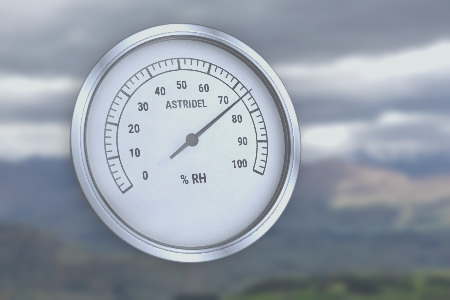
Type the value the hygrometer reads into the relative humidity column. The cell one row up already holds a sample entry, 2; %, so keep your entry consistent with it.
74; %
